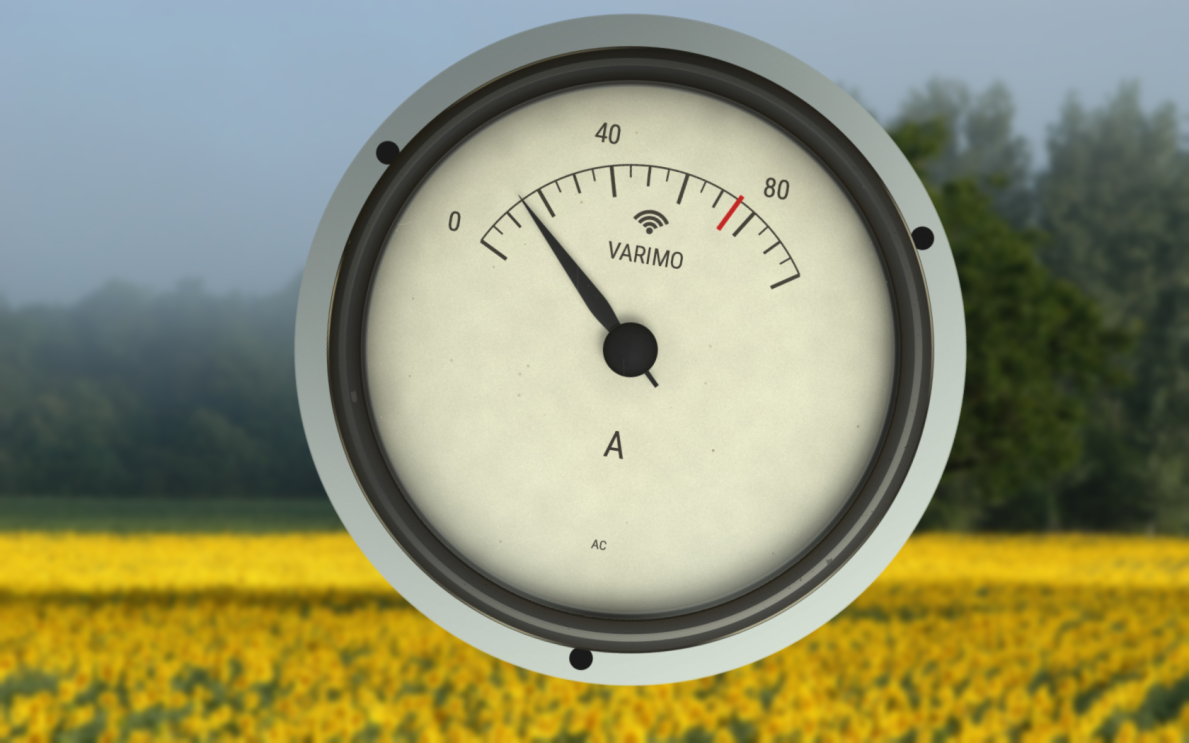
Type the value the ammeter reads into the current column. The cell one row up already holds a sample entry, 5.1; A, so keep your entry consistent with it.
15; A
